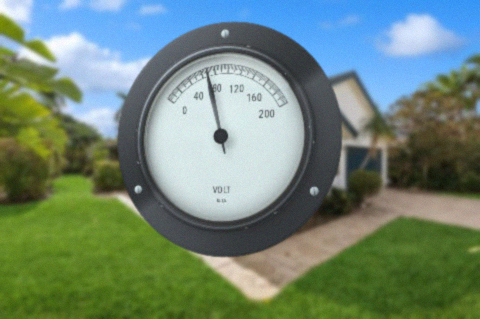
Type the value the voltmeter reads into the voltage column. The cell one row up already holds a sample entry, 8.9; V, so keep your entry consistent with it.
70; V
